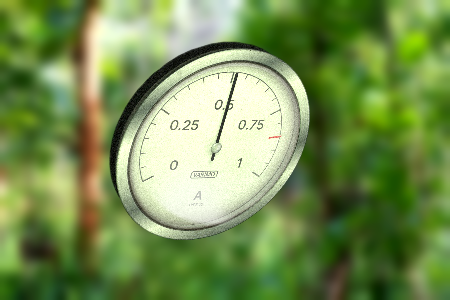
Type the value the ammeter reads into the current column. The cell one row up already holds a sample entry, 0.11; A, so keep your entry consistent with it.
0.5; A
